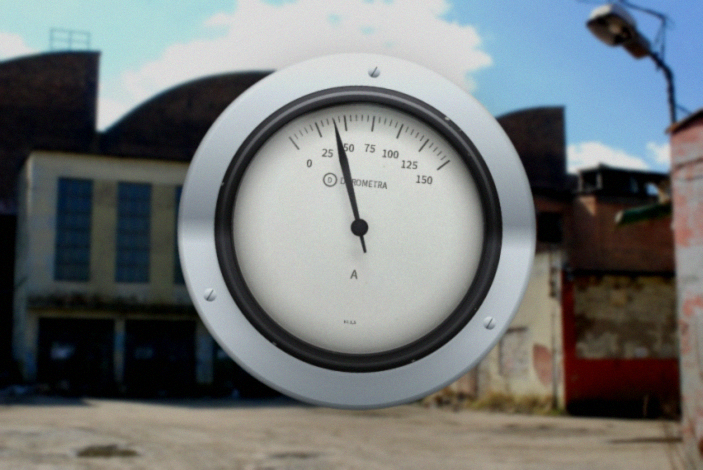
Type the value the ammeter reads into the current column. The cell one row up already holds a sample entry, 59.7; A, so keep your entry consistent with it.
40; A
